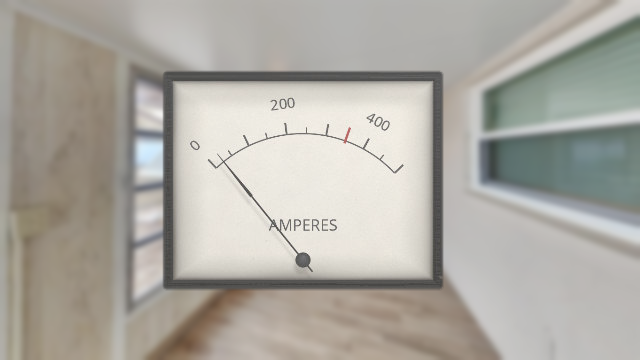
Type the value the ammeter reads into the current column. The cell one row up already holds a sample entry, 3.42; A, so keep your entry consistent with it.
25; A
